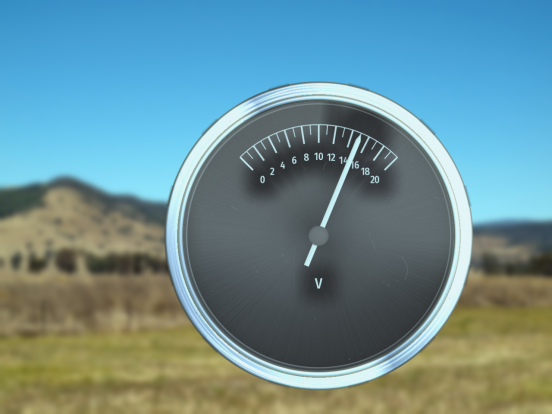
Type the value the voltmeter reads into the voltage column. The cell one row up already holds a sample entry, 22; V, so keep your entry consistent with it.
15; V
